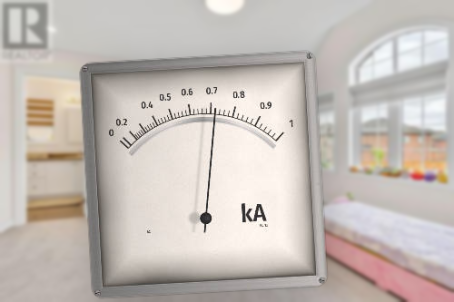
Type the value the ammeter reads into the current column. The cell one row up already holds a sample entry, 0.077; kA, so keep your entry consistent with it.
0.72; kA
